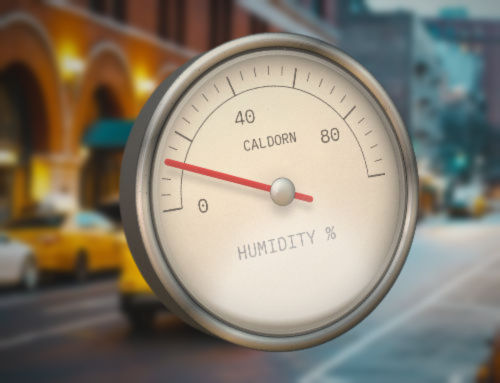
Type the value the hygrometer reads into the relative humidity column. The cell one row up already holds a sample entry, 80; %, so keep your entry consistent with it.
12; %
